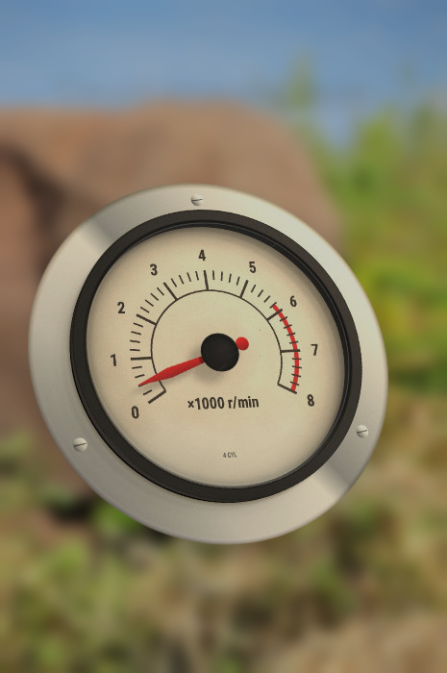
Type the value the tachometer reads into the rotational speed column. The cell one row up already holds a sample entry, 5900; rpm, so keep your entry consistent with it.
400; rpm
